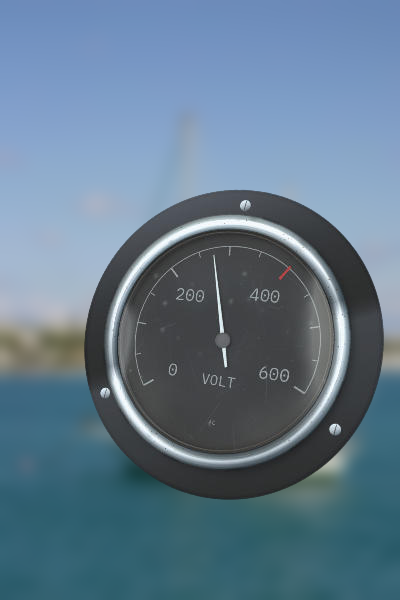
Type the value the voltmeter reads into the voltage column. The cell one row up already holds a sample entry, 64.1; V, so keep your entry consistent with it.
275; V
